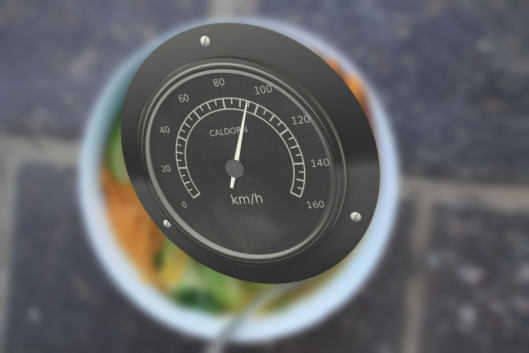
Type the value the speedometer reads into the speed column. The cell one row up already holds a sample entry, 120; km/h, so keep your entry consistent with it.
95; km/h
